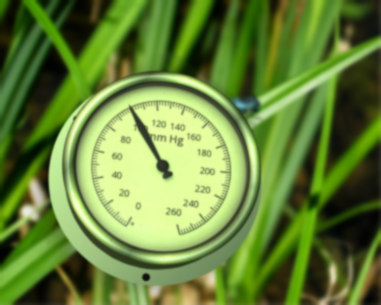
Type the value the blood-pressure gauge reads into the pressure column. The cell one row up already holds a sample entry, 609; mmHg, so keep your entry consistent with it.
100; mmHg
